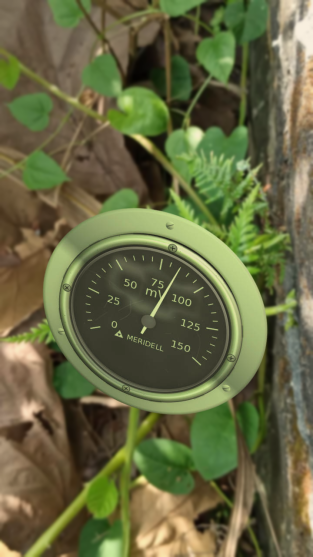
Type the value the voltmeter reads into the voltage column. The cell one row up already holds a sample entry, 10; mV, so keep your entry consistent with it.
85; mV
